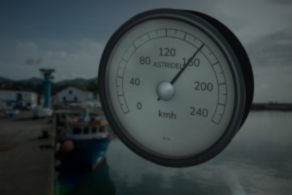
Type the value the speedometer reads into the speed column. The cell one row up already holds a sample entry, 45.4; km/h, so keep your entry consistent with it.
160; km/h
